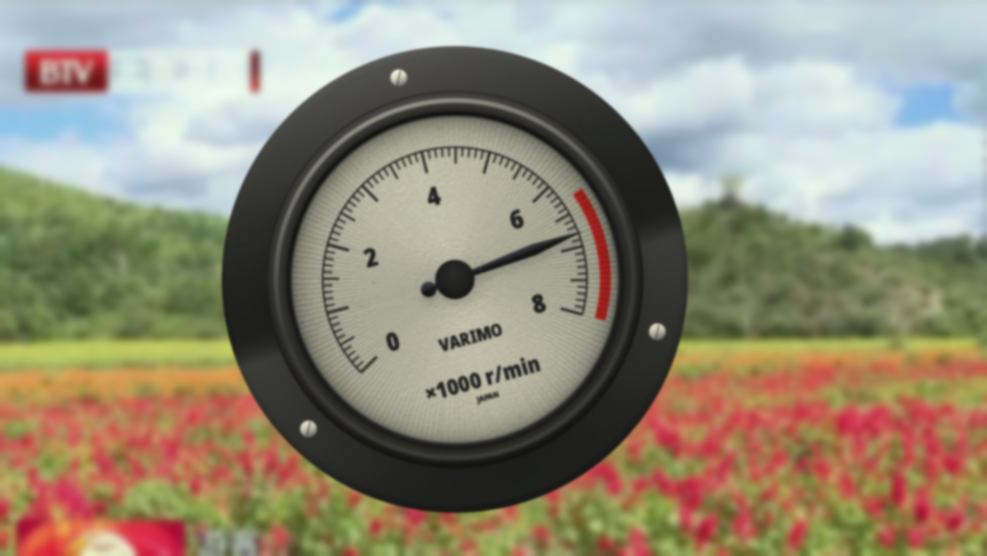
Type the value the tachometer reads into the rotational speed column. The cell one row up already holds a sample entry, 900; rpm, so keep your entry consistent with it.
6800; rpm
